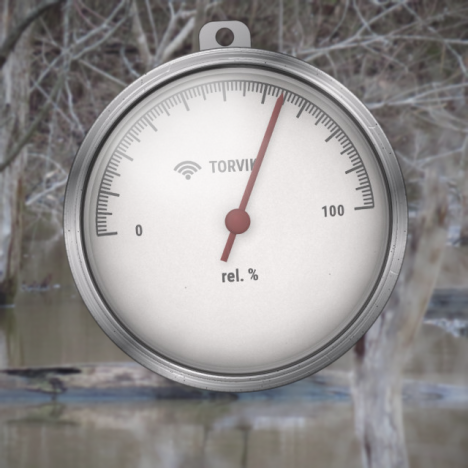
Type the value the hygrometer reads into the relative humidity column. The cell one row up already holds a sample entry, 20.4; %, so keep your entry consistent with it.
64; %
